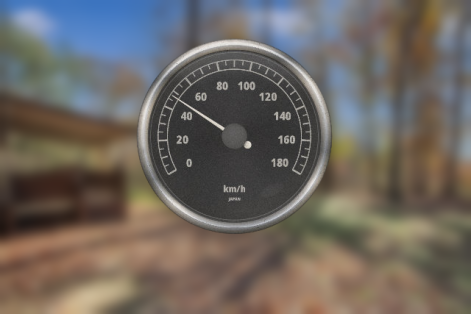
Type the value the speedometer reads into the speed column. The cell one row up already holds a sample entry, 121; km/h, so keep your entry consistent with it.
47.5; km/h
